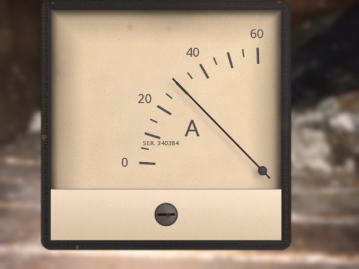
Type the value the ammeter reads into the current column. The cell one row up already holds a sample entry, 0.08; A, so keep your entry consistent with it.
30; A
